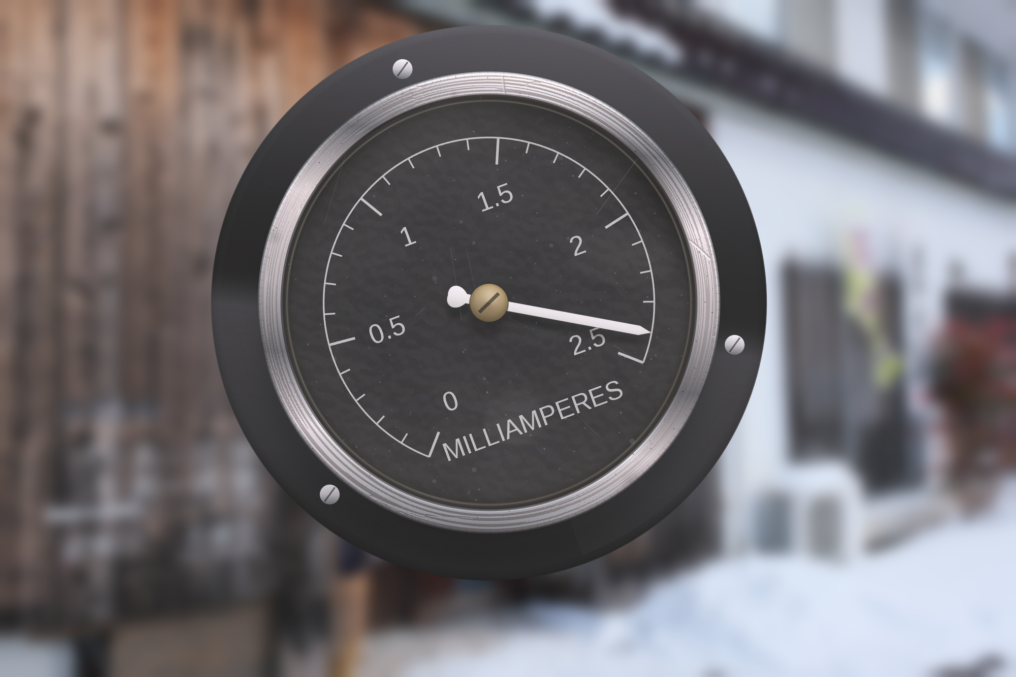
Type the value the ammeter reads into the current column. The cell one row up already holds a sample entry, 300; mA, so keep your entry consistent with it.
2.4; mA
